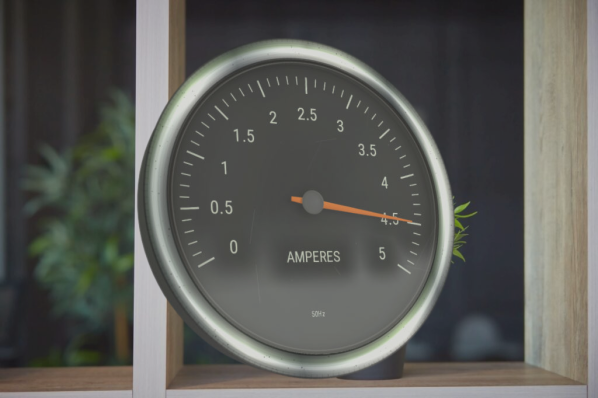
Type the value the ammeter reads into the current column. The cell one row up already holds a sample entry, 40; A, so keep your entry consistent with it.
4.5; A
